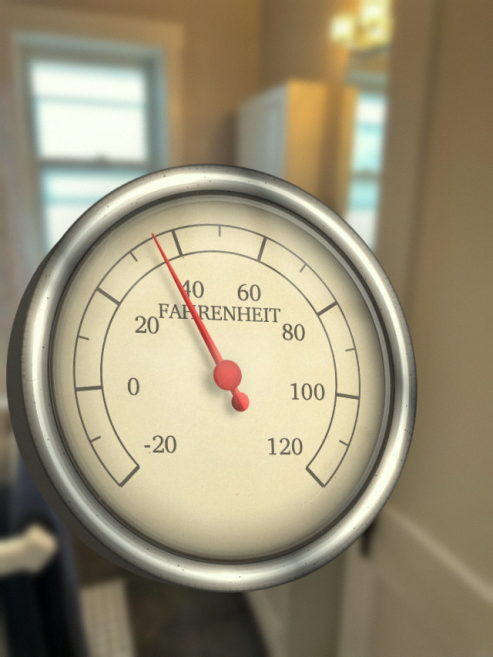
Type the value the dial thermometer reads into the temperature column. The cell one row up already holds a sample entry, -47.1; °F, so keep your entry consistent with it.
35; °F
